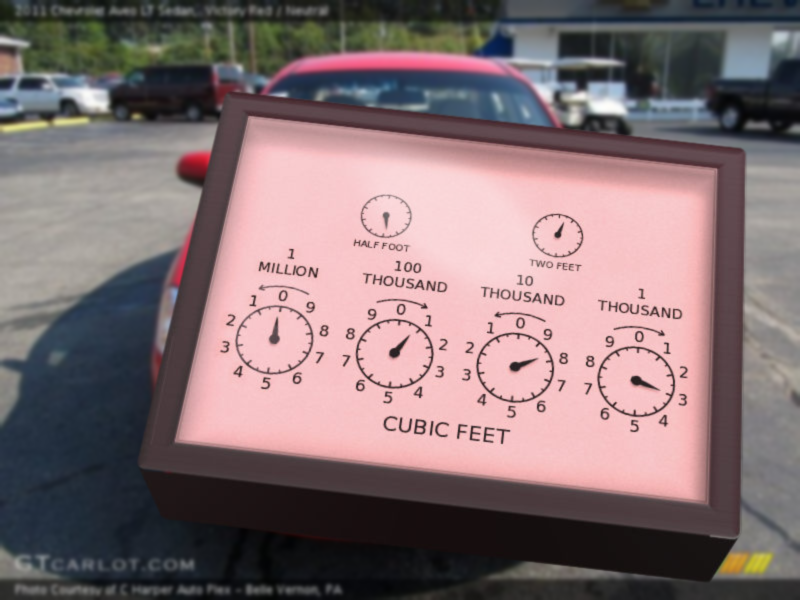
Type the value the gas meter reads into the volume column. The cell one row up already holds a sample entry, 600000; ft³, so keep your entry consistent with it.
8300; ft³
